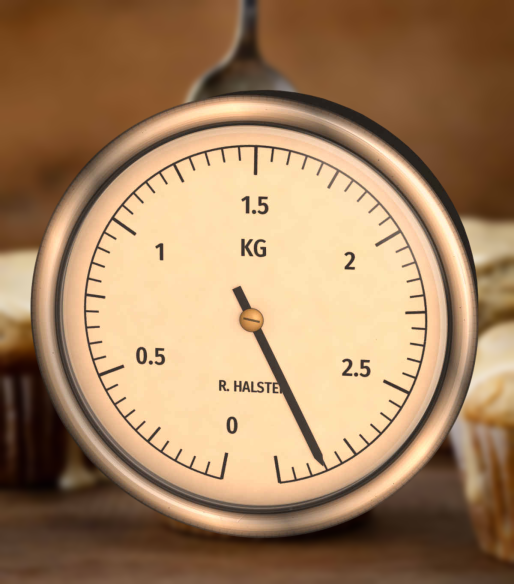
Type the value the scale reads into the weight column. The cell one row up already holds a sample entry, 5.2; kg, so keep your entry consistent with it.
2.85; kg
